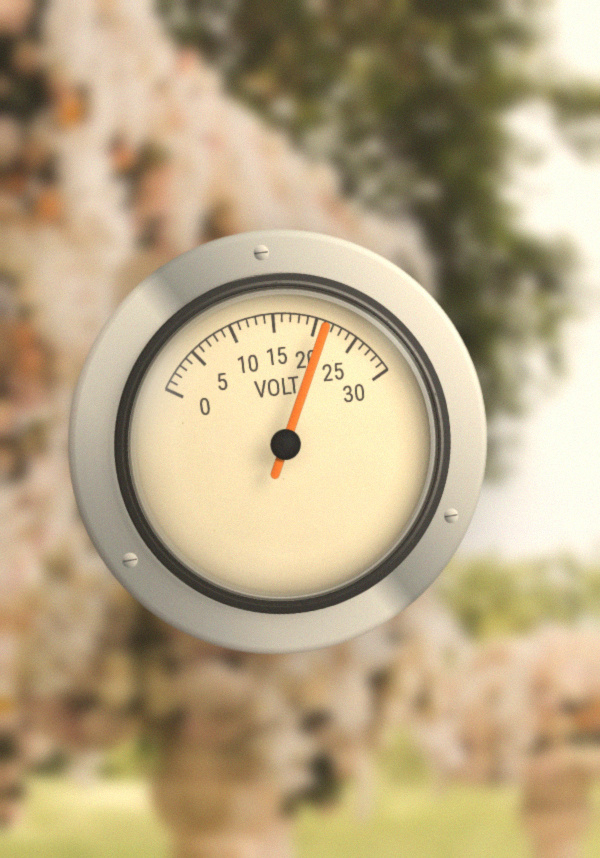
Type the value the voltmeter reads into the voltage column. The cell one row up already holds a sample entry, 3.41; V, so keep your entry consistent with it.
21; V
